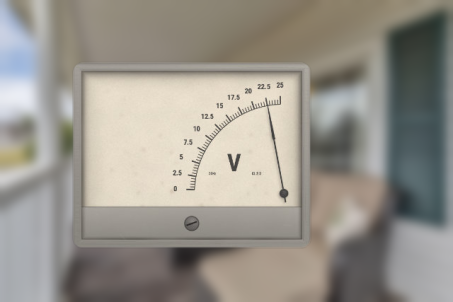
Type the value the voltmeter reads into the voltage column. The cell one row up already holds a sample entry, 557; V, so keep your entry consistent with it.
22.5; V
